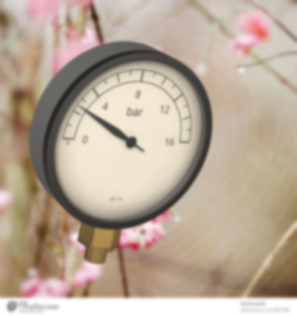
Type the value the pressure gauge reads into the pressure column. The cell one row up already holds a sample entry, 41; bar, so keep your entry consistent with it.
2.5; bar
